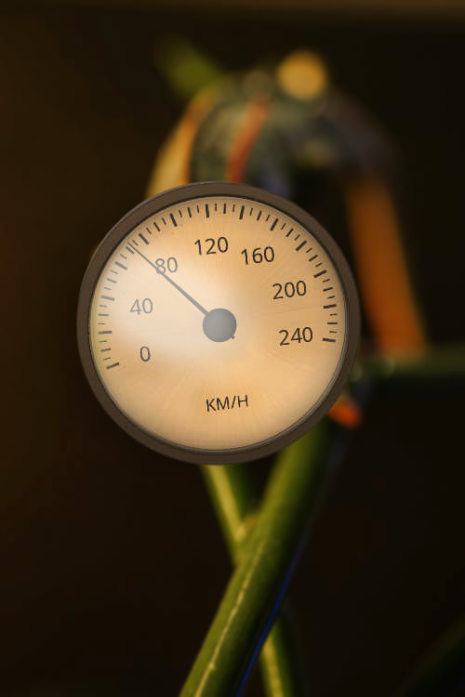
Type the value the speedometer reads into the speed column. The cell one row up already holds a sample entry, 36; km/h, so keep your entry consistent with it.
72.5; km/h
